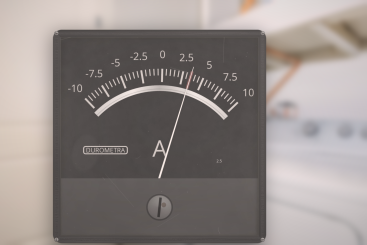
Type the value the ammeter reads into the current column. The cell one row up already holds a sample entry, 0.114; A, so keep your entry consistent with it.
3.5; A
